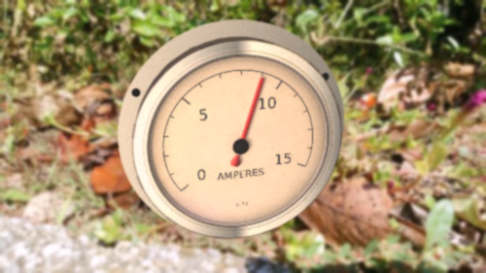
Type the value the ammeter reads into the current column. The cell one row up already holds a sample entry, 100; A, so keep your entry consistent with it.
9; A
